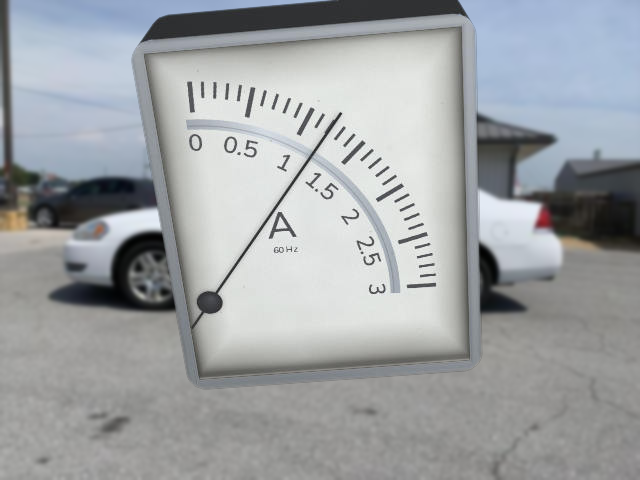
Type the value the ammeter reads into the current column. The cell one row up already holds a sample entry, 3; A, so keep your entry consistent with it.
1.2; A
